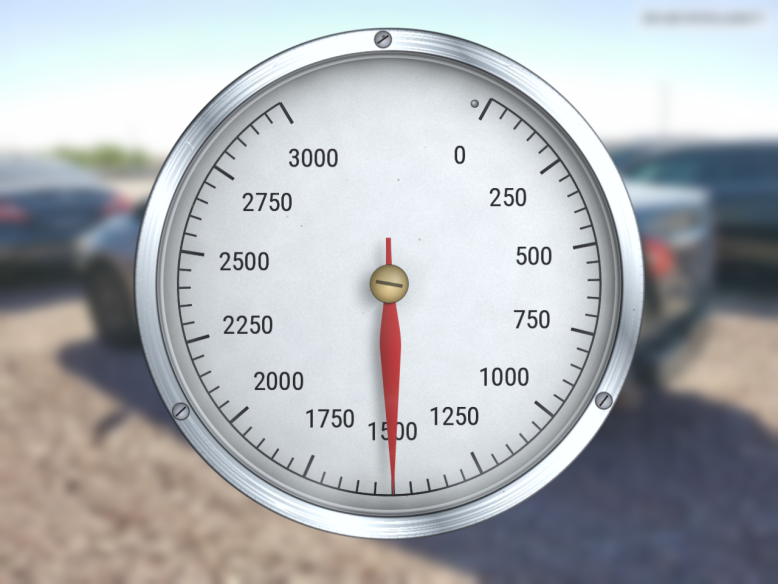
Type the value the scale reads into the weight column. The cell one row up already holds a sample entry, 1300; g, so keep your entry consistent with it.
1500; g
